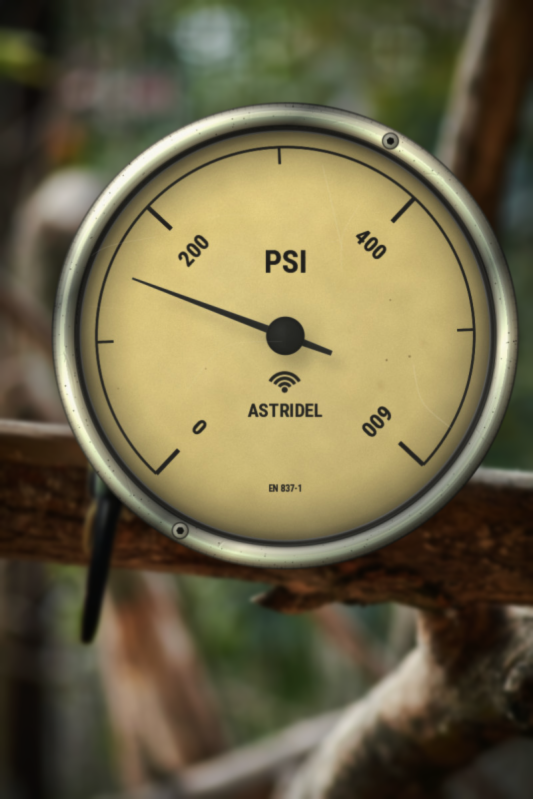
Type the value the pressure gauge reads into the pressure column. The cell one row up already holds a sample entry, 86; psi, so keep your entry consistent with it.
150; psi
